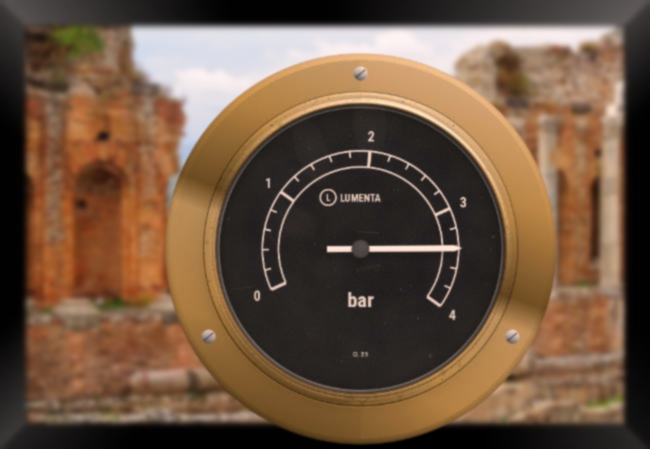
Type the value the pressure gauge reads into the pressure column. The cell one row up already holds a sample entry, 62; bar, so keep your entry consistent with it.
3.4; bar
